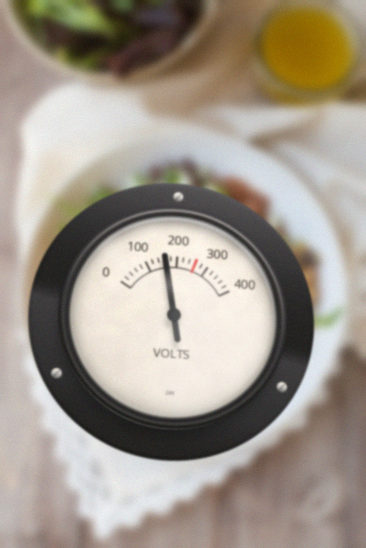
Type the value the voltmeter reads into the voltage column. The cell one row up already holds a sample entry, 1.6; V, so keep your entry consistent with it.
160; V
